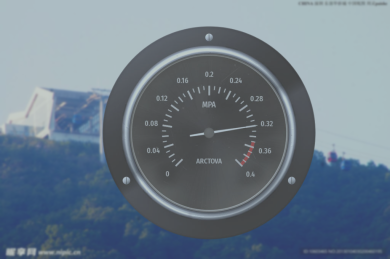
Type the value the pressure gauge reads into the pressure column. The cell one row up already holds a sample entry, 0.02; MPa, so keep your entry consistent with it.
0.32; MPa
